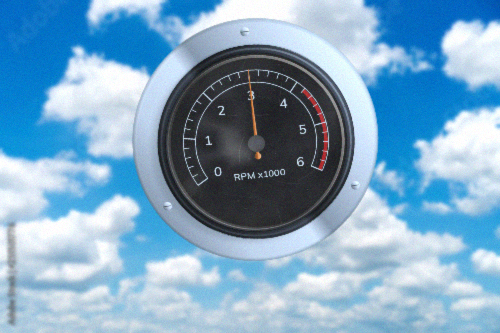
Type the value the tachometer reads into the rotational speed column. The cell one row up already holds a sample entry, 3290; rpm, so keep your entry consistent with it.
3000; rpm
